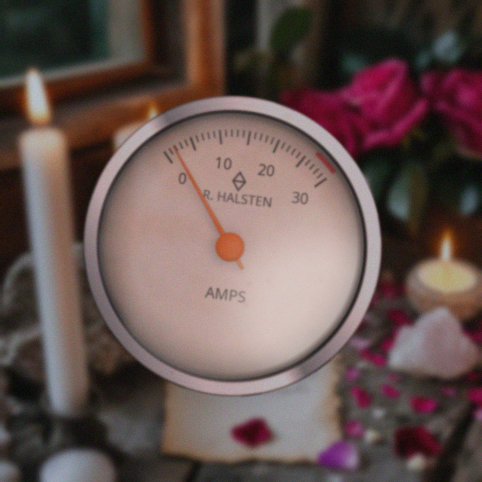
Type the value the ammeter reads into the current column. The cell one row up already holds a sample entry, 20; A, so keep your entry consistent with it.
2; A
